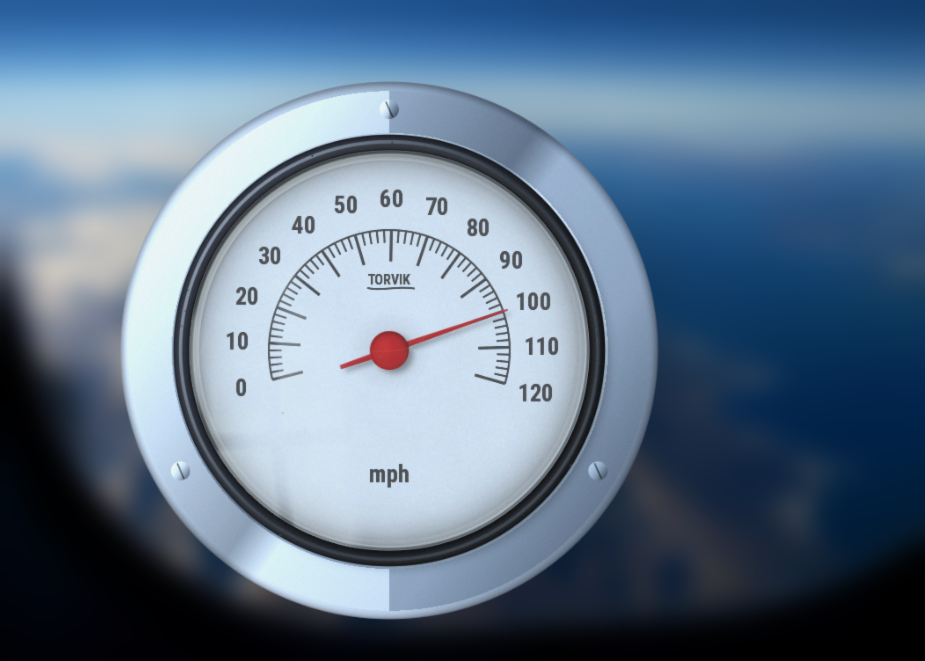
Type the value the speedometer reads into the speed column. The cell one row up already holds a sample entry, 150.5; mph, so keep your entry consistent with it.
100; mph
